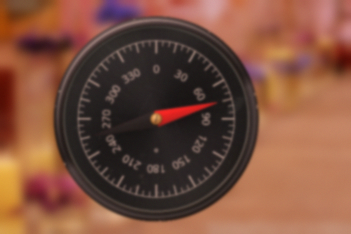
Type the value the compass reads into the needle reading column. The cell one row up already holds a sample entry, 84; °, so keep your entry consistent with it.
75; °
